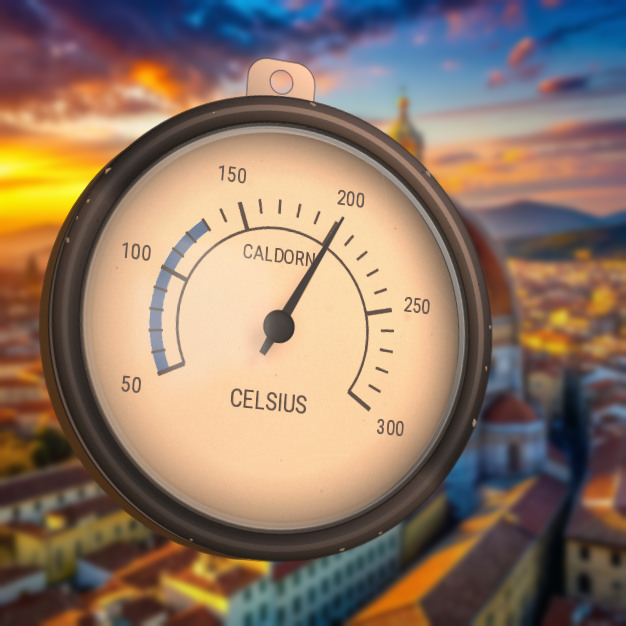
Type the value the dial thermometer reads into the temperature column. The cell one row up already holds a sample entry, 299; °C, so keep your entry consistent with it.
200; °C
